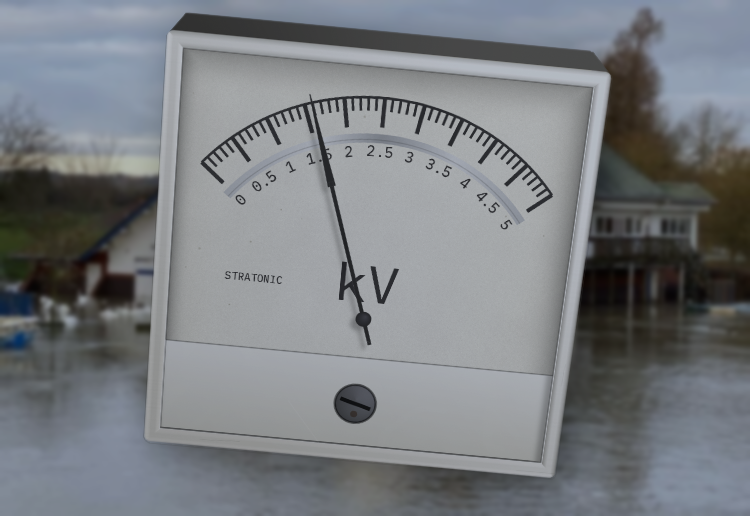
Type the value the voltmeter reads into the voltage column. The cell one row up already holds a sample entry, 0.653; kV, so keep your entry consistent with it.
1.6; kV
